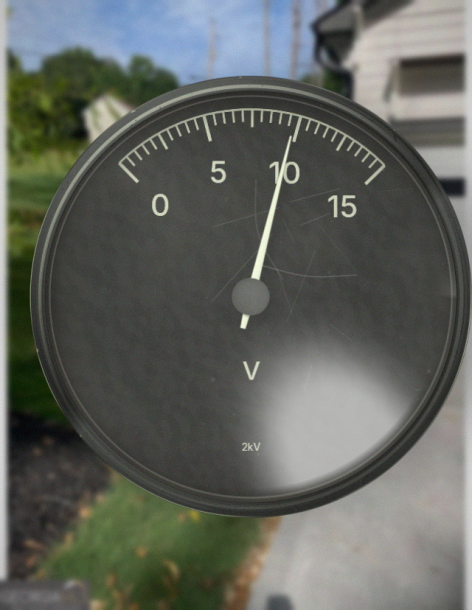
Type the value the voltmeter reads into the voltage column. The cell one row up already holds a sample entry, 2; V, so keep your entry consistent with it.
9.75; V
